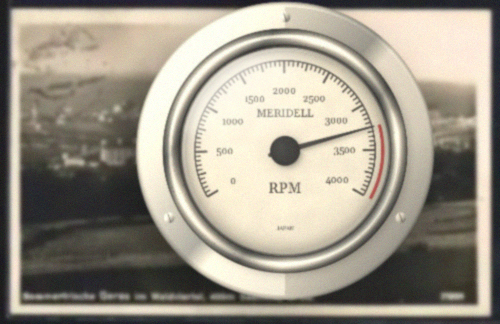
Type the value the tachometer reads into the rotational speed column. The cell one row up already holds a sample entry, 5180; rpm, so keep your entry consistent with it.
3250; rpm
